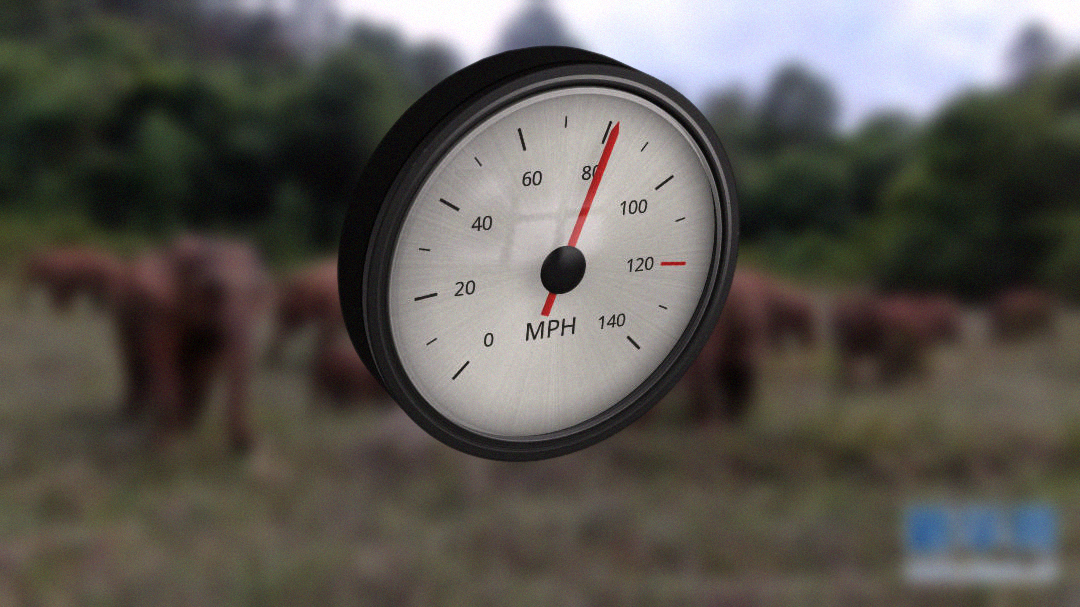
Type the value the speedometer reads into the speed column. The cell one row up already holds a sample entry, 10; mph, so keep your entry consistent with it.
80; mph
